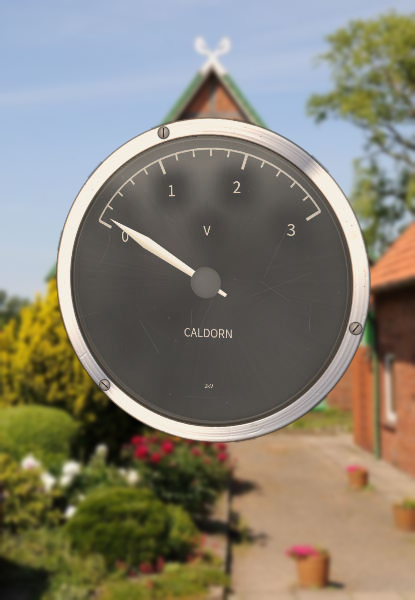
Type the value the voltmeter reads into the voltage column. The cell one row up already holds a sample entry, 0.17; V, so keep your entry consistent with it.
0.1; V
